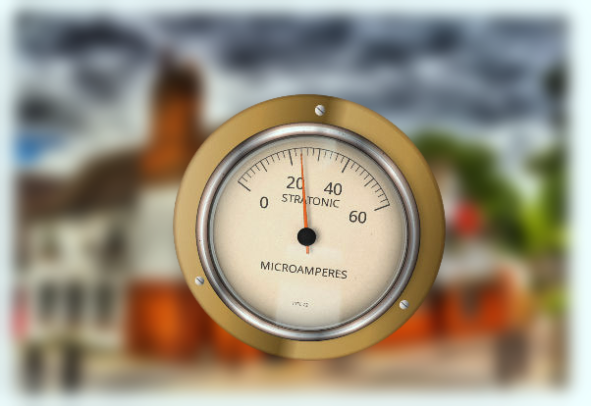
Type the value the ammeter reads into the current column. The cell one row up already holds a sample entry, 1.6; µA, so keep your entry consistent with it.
24; µA
